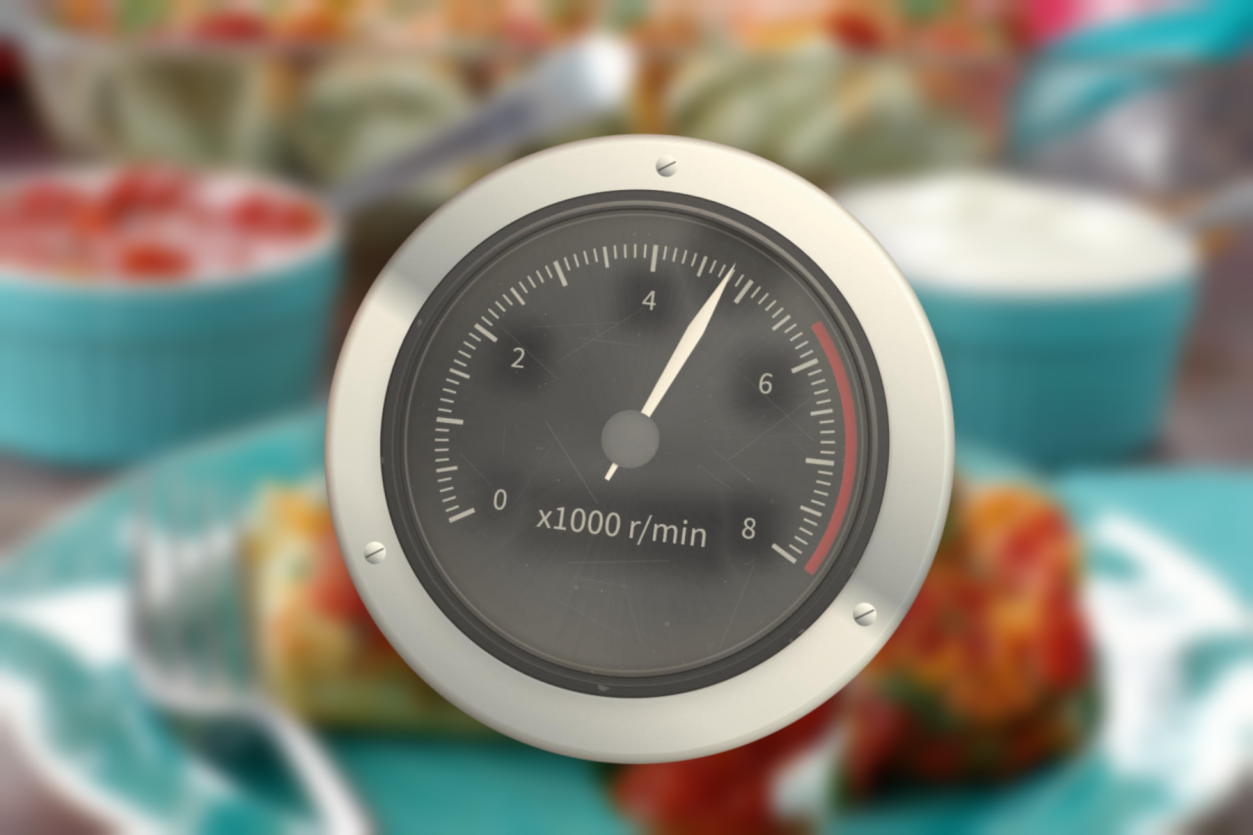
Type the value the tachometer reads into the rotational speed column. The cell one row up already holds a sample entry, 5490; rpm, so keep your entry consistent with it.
4800; rpm
